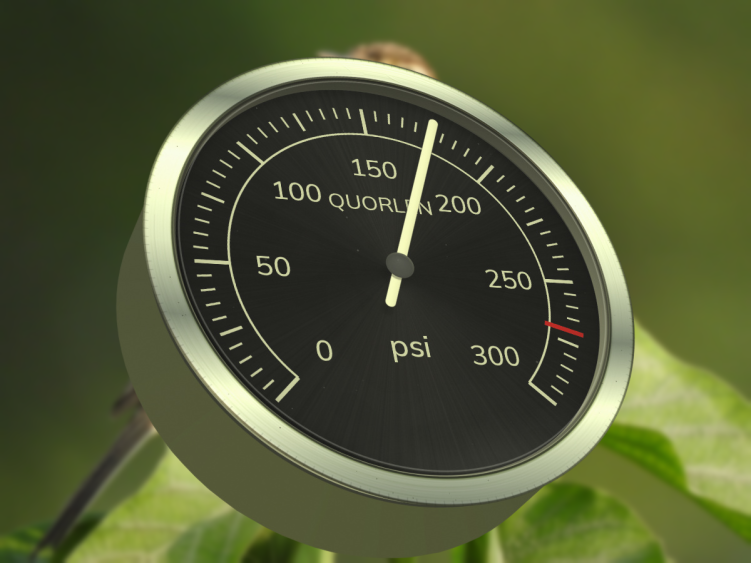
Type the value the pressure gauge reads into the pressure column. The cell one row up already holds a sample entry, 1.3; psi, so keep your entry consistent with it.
175; psi
